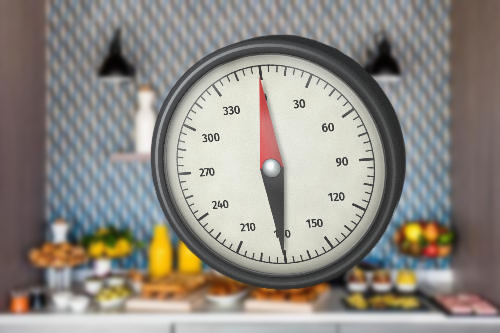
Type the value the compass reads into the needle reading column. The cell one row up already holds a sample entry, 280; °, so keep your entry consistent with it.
0; °
